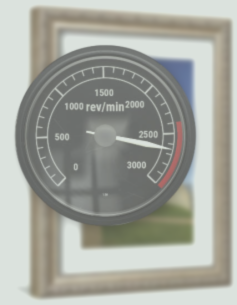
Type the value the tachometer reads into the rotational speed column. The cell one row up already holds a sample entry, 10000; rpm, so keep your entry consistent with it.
2650; rpm
